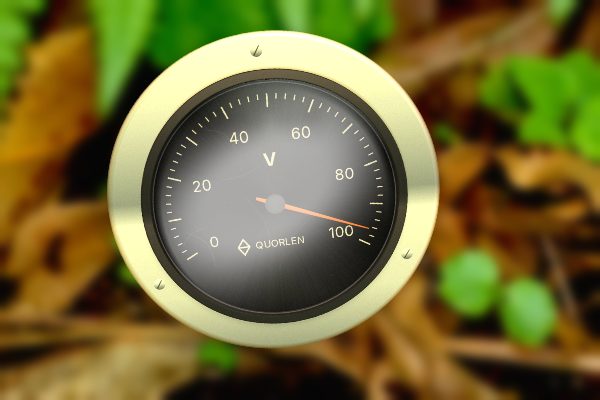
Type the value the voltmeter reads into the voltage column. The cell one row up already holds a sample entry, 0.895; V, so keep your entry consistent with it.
96; V
